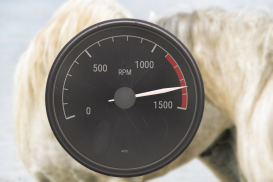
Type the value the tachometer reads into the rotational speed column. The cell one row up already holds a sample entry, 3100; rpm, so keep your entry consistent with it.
1350; rpm
